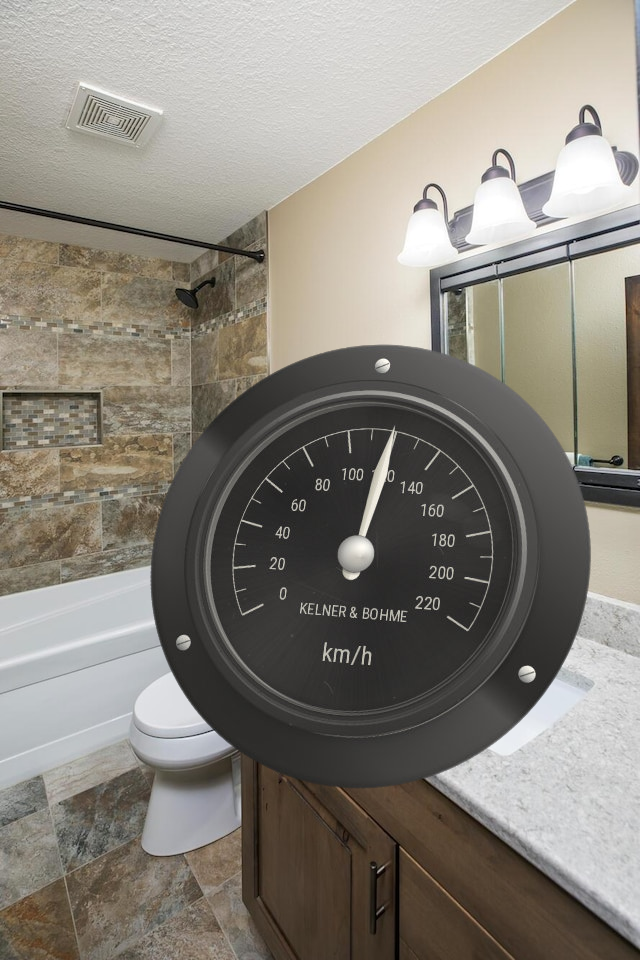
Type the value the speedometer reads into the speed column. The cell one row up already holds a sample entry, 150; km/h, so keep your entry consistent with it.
120; km/h
